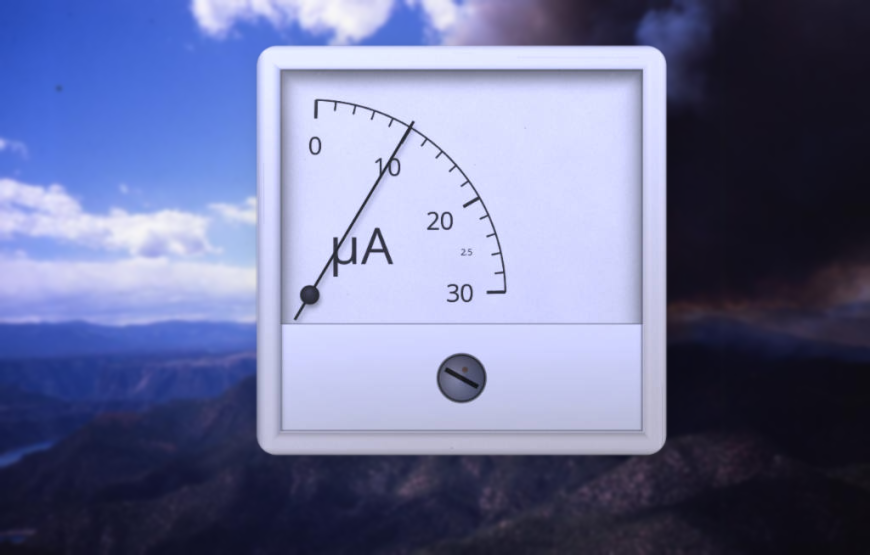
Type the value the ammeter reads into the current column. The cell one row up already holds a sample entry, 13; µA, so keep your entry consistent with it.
10; µA
